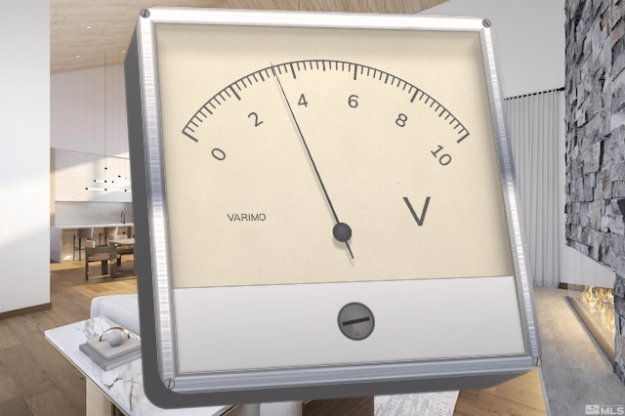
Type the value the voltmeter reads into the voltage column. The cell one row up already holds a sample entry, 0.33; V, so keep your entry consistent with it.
3.4; V
